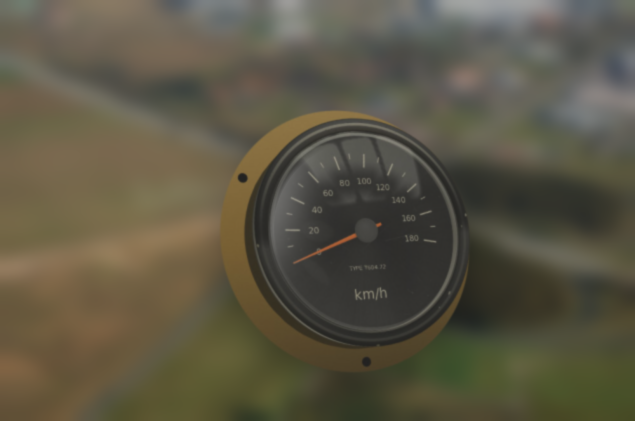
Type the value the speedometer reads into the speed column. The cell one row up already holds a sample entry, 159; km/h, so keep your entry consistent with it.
0; km/h
